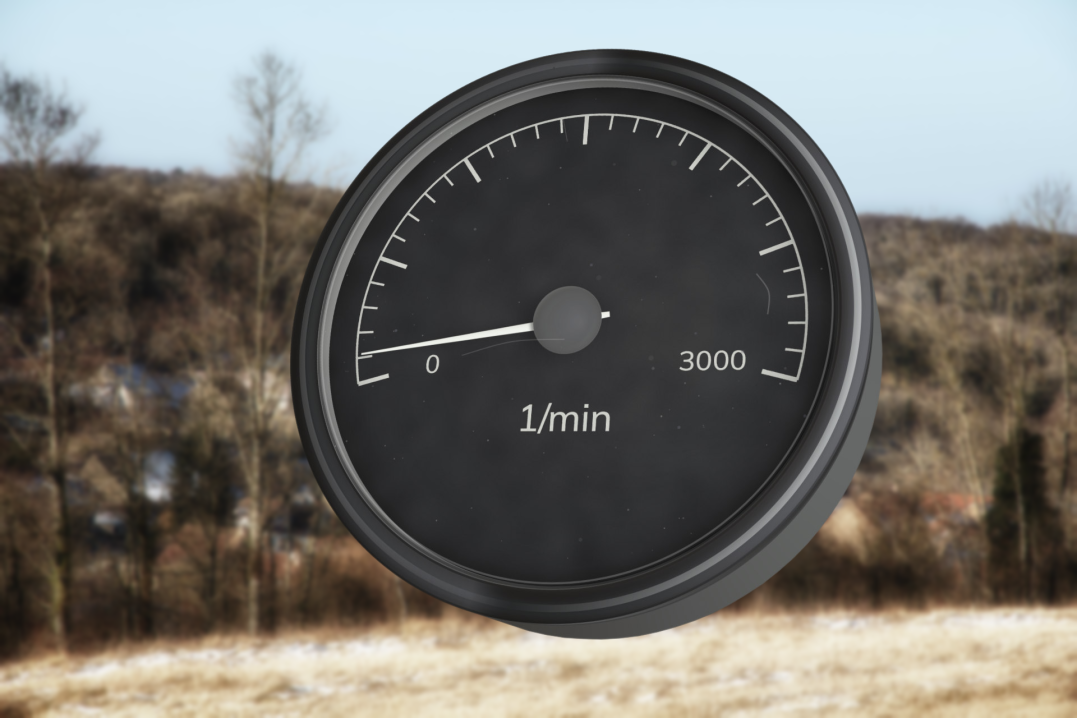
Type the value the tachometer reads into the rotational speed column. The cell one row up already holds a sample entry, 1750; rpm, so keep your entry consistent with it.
100; rpm
